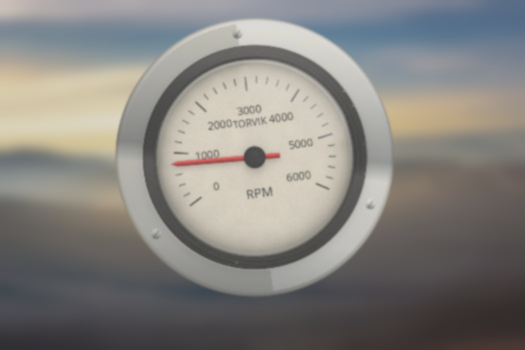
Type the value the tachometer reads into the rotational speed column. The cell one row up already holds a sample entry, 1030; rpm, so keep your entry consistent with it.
800; rpm
